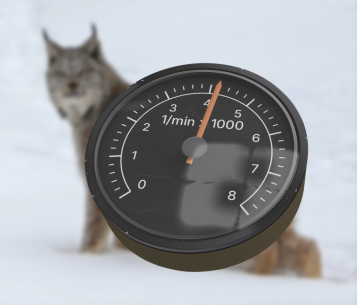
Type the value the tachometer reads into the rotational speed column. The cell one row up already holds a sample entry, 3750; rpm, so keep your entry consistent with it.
4200; rpm
